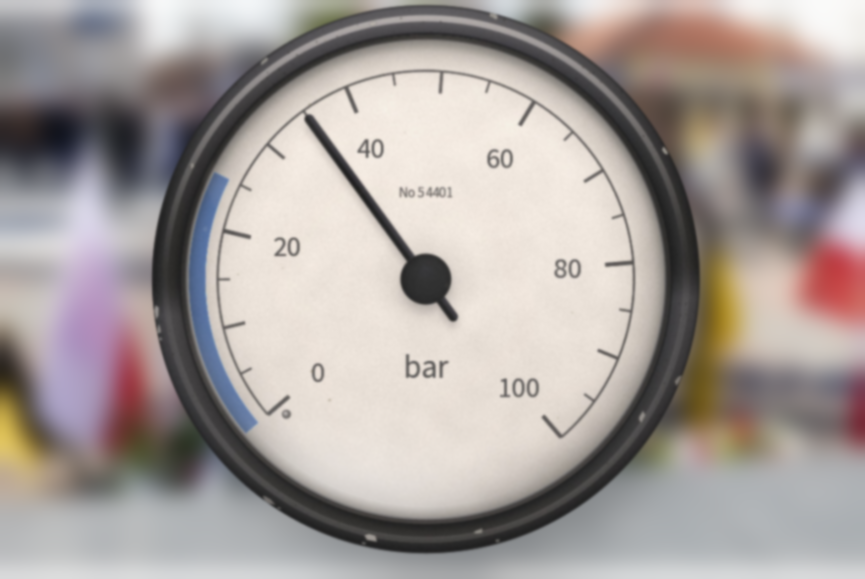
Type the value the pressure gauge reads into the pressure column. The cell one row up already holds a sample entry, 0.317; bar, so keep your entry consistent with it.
35; bar
